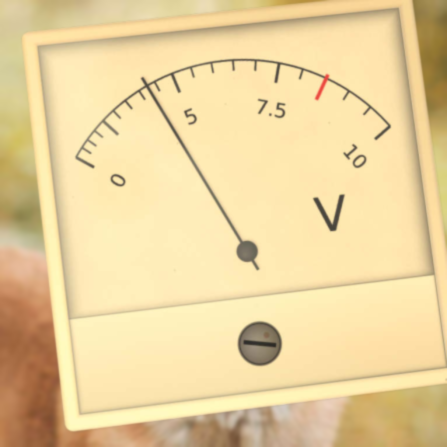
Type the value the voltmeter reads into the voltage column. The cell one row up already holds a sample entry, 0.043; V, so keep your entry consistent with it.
4.25; V
